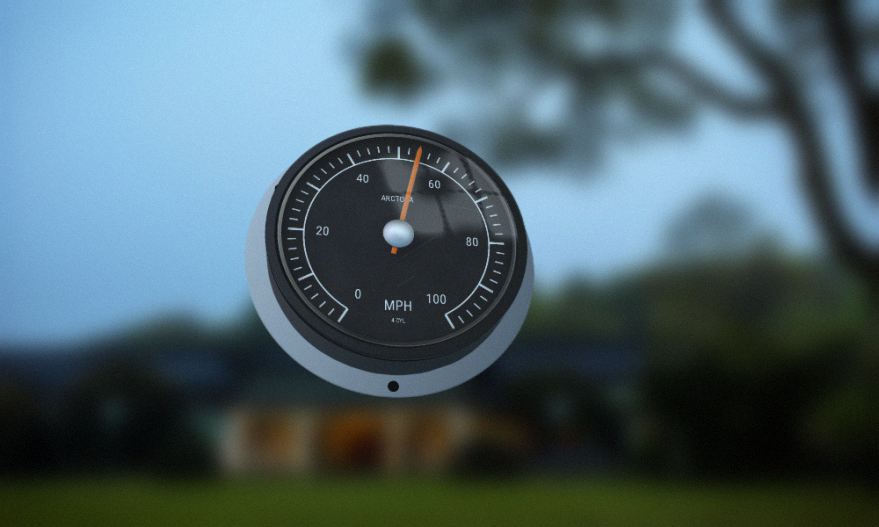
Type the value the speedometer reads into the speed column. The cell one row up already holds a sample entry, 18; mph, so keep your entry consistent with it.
54; mph
